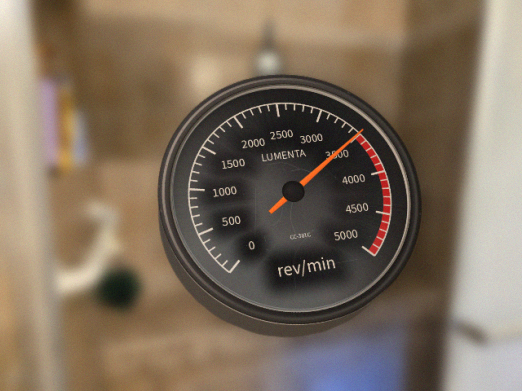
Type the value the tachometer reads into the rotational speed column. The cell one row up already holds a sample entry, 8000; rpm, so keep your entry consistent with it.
3500; rpm
